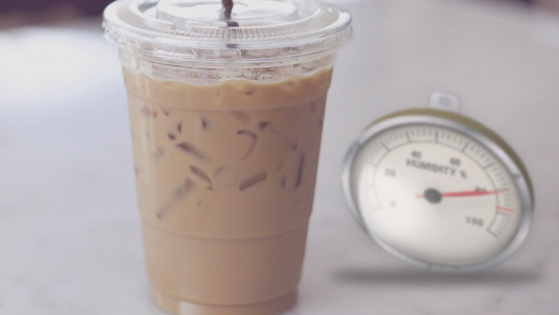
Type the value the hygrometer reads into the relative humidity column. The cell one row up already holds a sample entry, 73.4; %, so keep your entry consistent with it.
80; %
